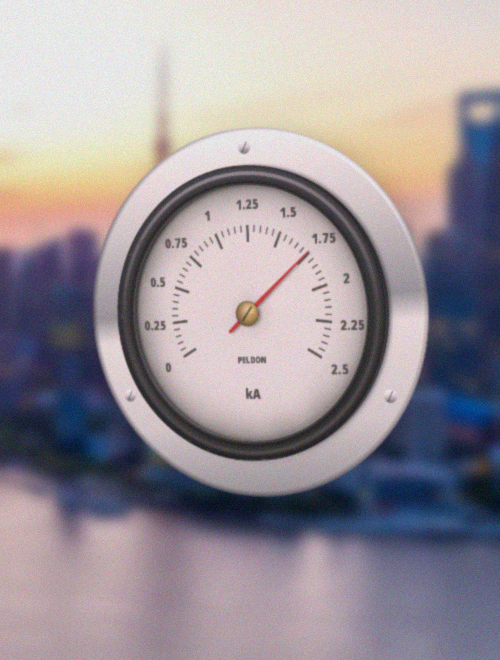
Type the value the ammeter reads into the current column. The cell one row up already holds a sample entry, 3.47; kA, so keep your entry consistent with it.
1.75; kA
